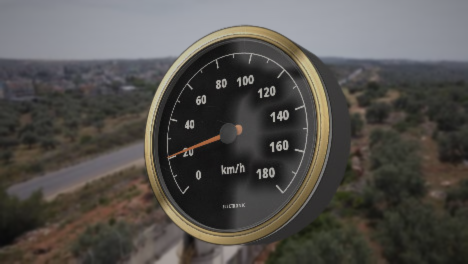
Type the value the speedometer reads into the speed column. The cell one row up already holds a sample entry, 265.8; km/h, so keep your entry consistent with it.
20; km/h
